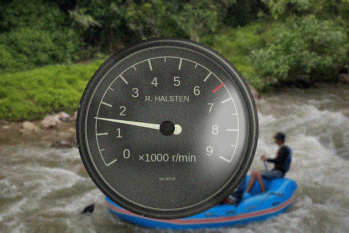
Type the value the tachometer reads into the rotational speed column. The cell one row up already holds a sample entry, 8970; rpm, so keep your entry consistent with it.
1500; rpm
